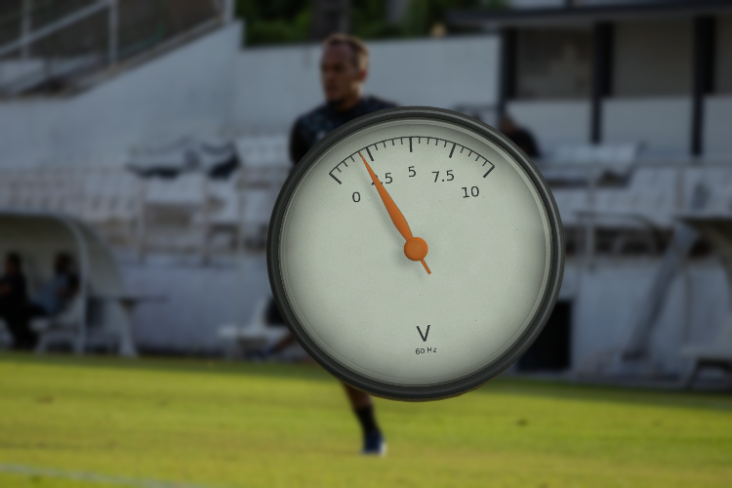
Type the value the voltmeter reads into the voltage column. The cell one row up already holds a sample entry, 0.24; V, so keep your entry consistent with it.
2; V
